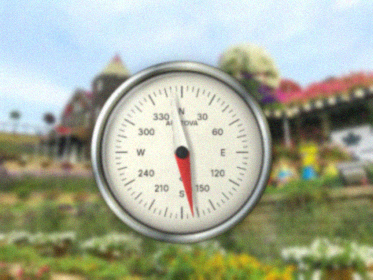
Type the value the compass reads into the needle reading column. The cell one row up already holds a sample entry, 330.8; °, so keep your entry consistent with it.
170; °
